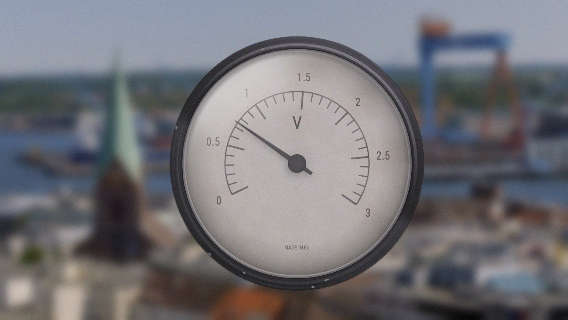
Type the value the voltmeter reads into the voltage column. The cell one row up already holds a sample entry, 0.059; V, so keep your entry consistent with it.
0.75; V
